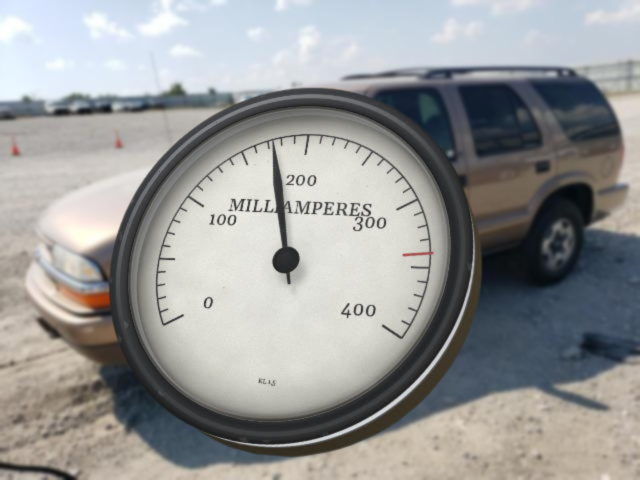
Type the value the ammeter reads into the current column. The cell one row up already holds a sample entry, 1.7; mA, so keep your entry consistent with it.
175; mA
